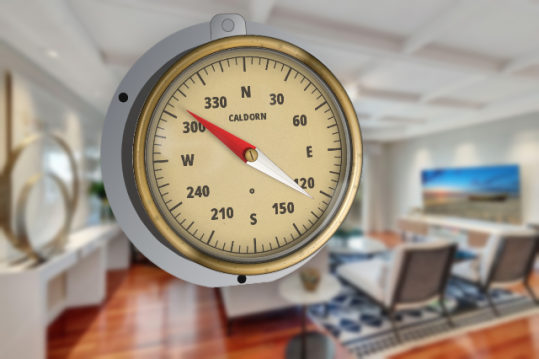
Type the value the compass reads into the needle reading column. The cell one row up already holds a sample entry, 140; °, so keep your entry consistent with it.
307.5; °
